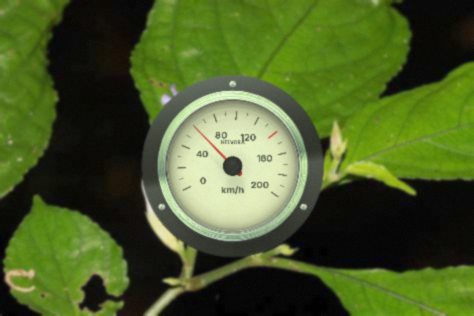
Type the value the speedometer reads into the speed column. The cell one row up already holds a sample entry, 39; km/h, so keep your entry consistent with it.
60; km/h
